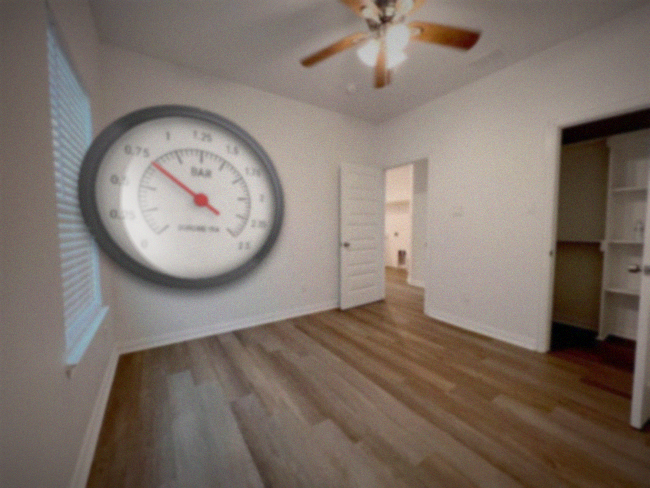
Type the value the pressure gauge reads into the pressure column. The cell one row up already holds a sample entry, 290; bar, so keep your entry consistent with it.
0.75; bar
